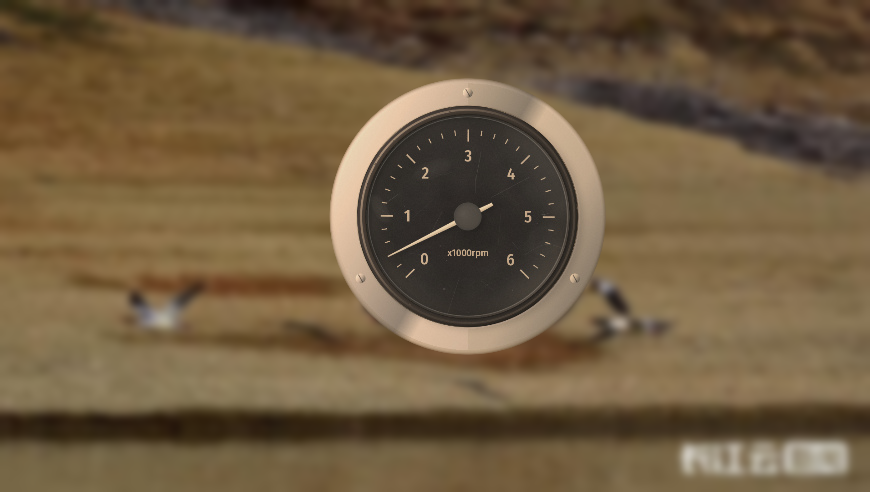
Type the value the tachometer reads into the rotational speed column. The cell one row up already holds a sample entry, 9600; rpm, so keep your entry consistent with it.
400; rpm
